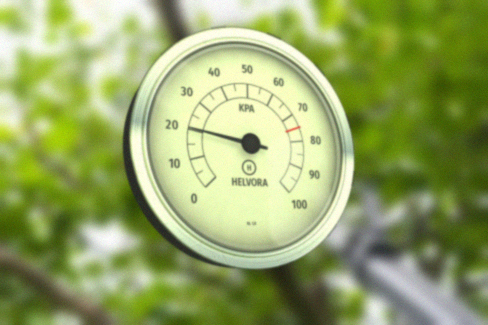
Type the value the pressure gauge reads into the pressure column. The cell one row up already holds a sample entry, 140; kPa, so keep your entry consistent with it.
20; kPa
